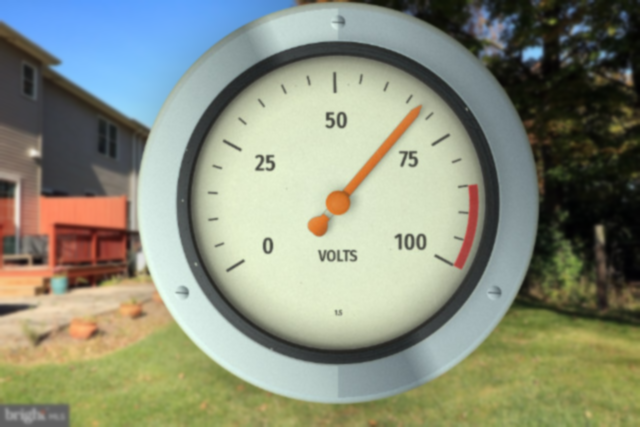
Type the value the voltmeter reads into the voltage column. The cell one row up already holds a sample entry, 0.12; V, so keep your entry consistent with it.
67.5; V
